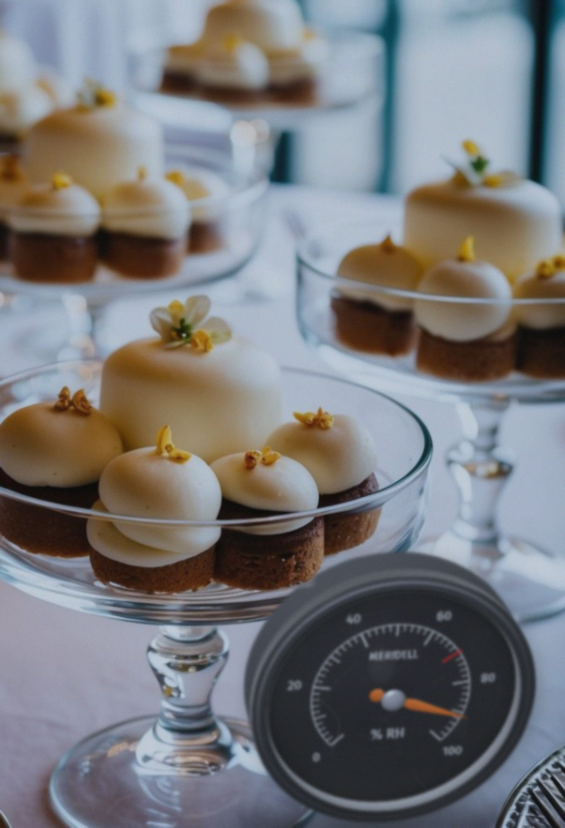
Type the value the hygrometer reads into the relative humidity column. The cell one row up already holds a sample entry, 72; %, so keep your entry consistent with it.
90; %
